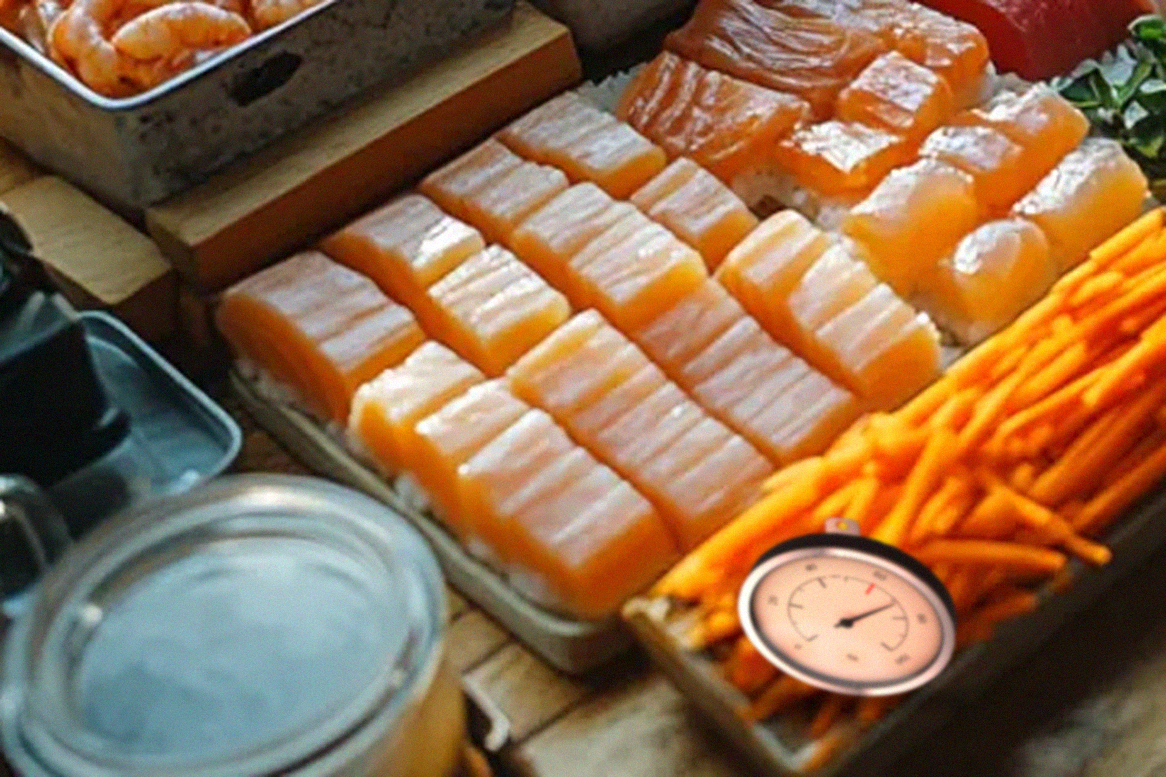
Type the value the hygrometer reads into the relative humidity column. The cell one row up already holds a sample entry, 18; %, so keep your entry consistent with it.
70; %
